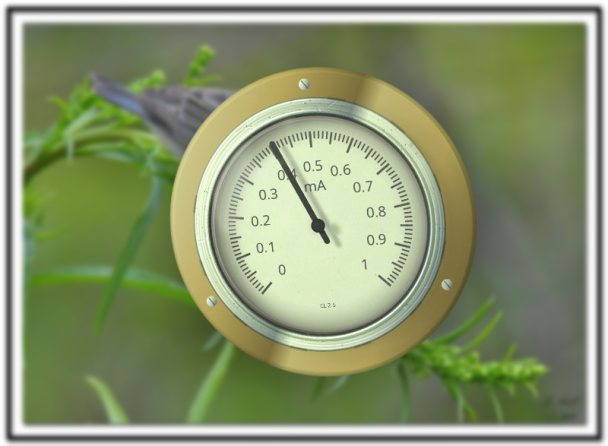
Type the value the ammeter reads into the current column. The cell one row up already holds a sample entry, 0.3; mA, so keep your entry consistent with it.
0.41; mA
